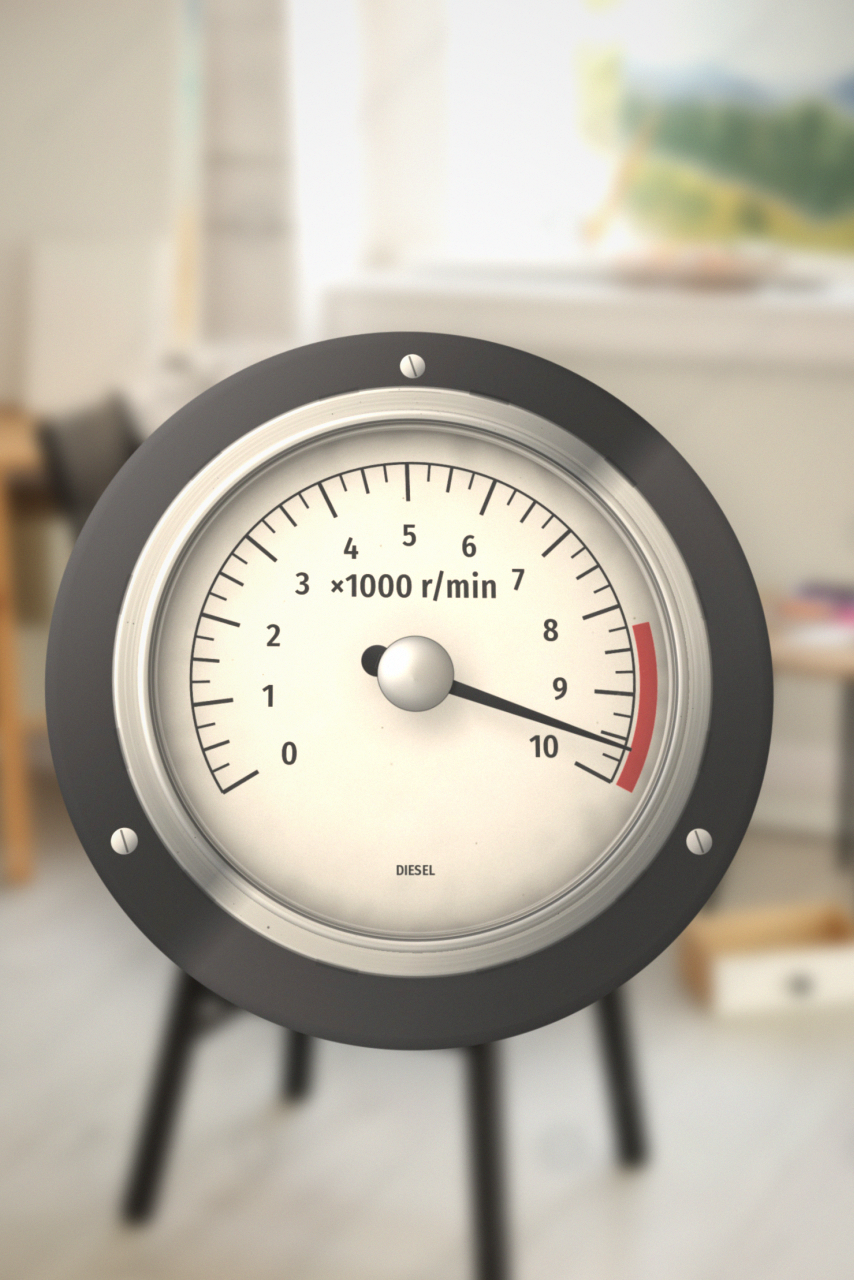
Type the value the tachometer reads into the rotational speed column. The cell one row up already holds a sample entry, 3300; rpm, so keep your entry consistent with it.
9625; rpm
